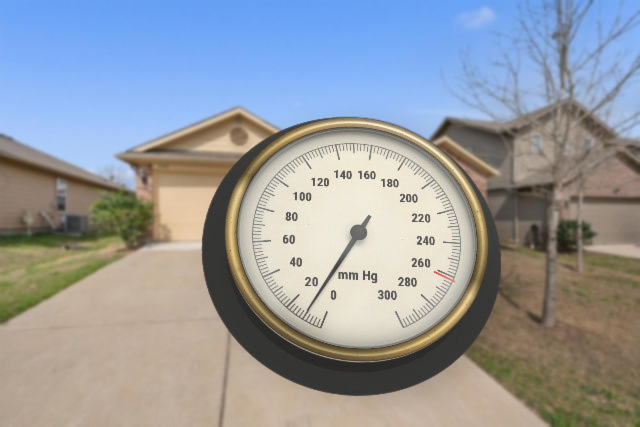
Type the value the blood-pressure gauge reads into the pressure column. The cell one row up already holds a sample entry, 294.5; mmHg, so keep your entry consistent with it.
10; mmHg
